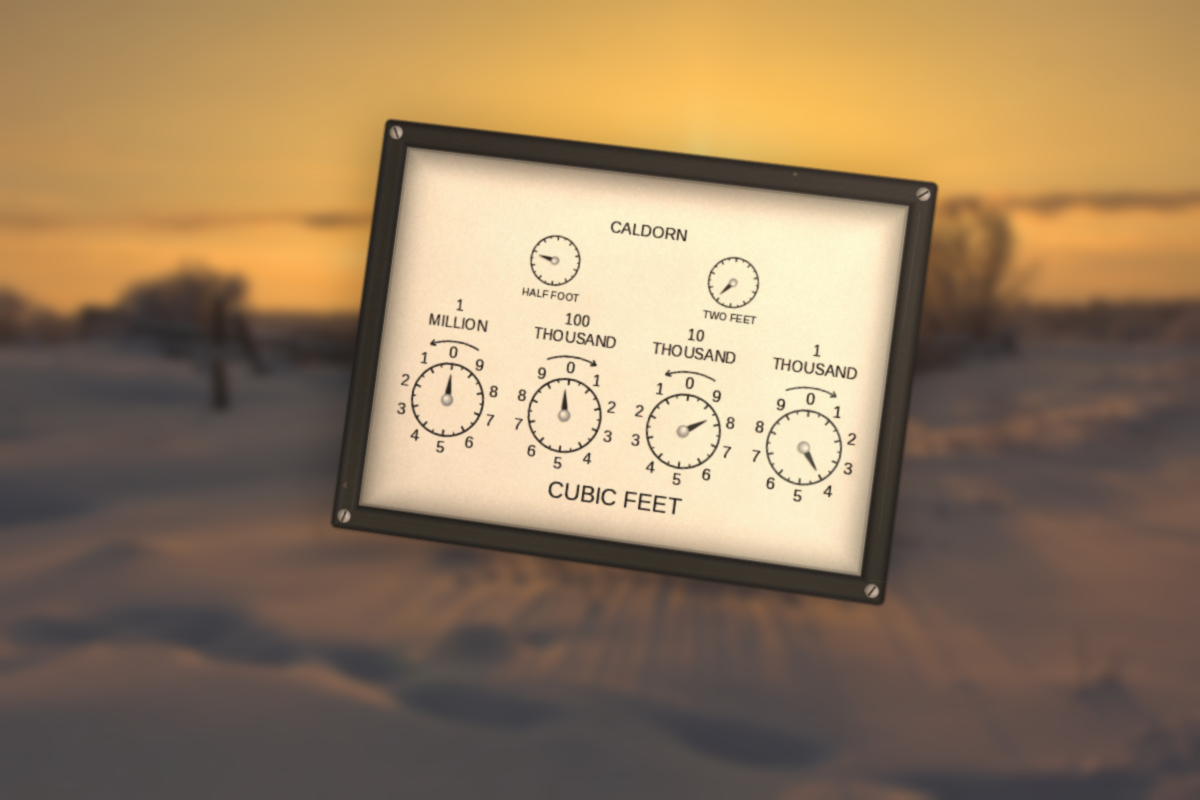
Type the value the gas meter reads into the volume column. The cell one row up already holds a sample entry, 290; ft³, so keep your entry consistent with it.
998400; ft³
